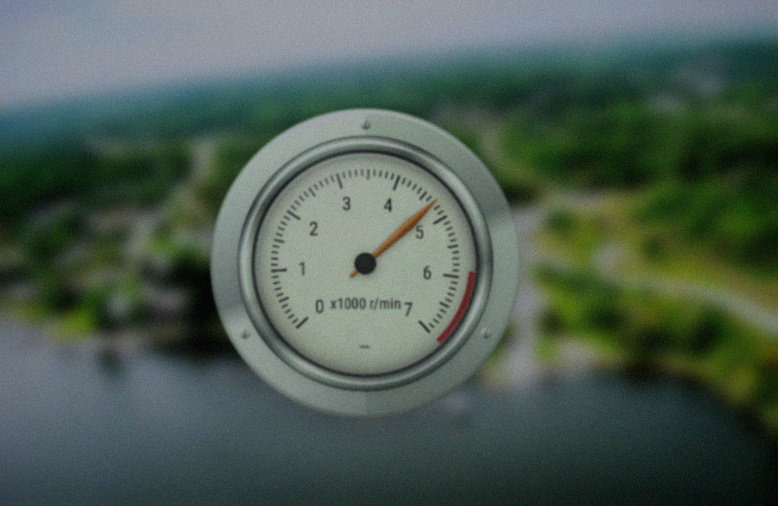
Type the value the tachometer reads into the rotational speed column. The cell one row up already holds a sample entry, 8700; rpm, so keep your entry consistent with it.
4700; rpm
